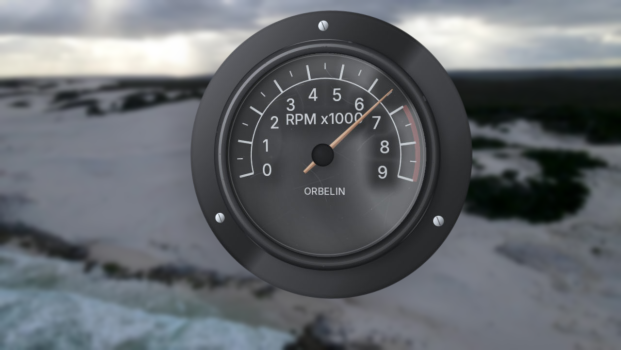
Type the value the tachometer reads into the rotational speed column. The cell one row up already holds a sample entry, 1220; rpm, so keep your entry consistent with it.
6500; rpm
